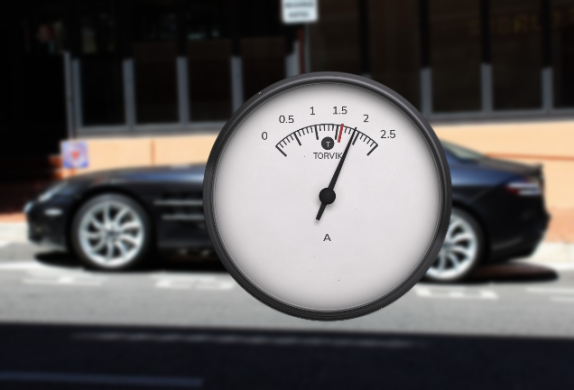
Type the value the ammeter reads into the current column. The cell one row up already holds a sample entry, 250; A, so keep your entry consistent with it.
1.9; A
